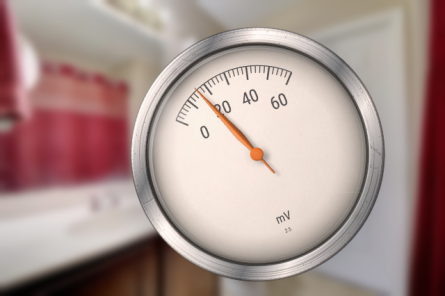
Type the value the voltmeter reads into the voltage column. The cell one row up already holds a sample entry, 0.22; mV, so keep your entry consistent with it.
16; mV
